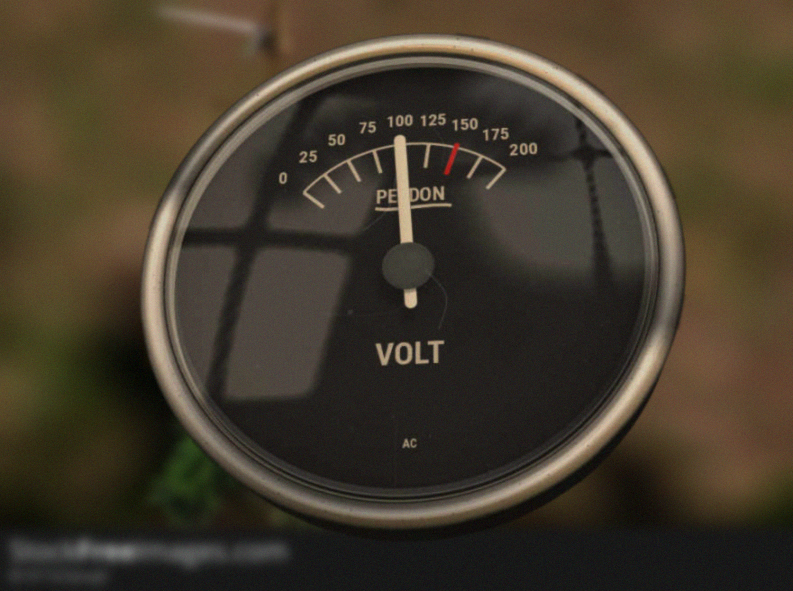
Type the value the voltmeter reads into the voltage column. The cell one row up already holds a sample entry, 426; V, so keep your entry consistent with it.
100; V
